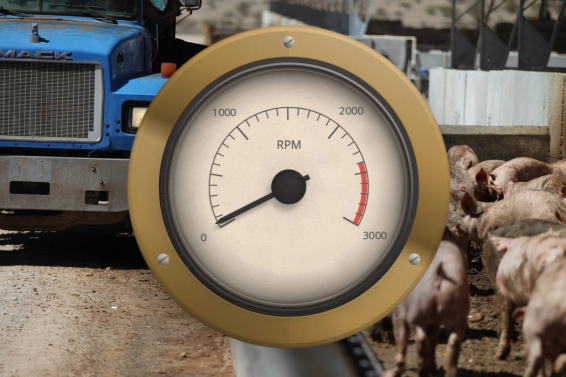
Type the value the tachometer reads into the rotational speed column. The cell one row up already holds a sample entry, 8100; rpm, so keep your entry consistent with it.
50; rpm
